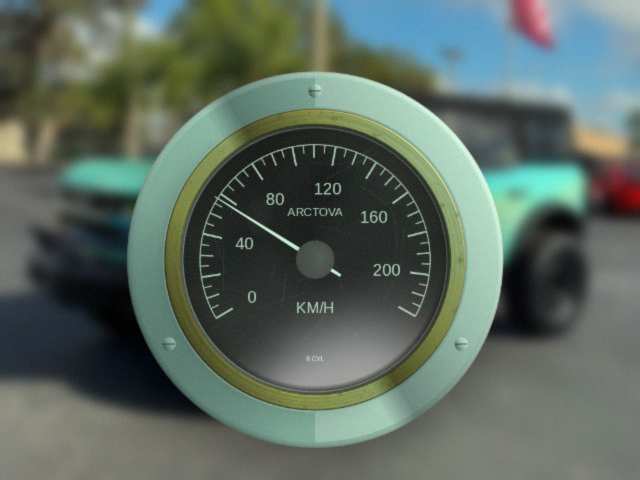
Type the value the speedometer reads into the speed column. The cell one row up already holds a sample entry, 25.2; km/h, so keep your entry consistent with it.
57.5; km/h
